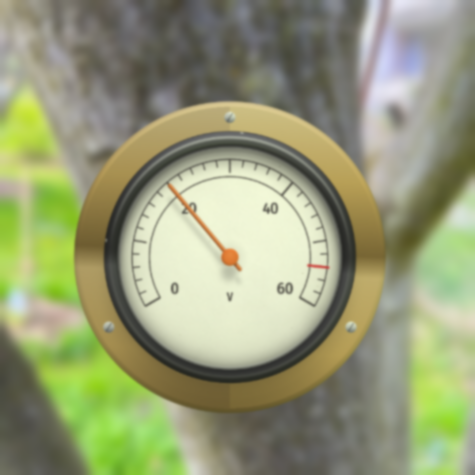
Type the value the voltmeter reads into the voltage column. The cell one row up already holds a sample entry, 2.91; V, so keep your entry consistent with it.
20; V
